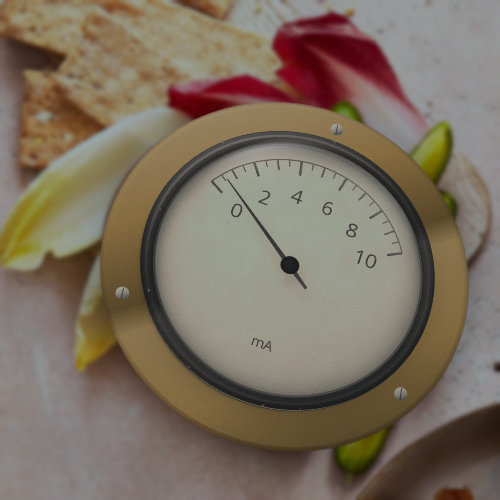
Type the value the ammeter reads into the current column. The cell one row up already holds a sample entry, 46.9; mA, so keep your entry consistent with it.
0.5; mA
